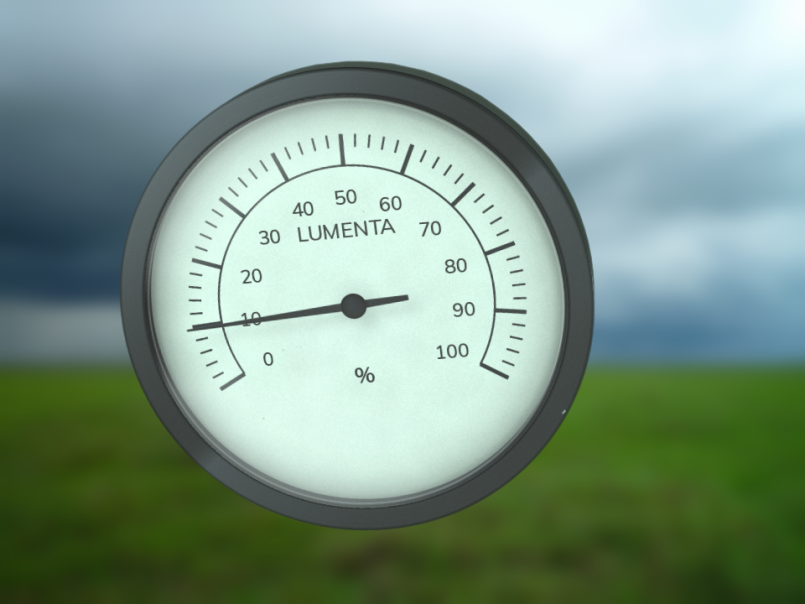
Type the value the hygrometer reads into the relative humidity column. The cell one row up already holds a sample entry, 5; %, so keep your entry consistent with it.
10; %
